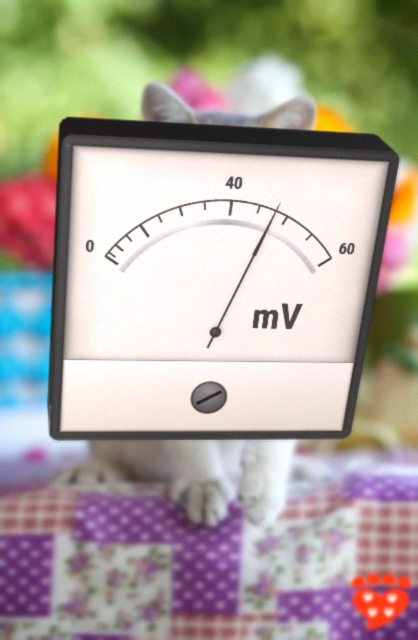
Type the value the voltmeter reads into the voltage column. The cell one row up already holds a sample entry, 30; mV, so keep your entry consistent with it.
47.5; mV
